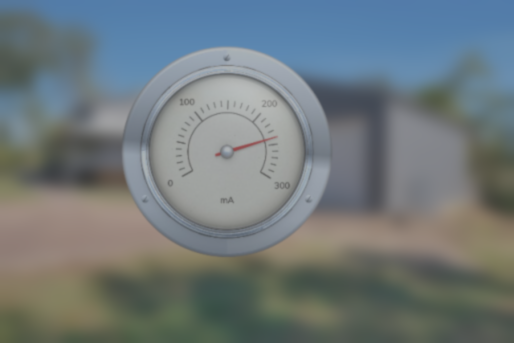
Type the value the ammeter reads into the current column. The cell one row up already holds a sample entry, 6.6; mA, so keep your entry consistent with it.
240; mA
